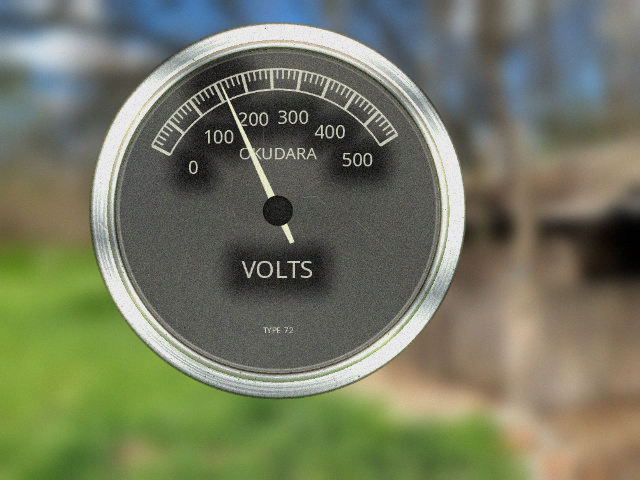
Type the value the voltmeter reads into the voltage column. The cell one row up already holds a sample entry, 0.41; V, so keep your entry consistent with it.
160; V
